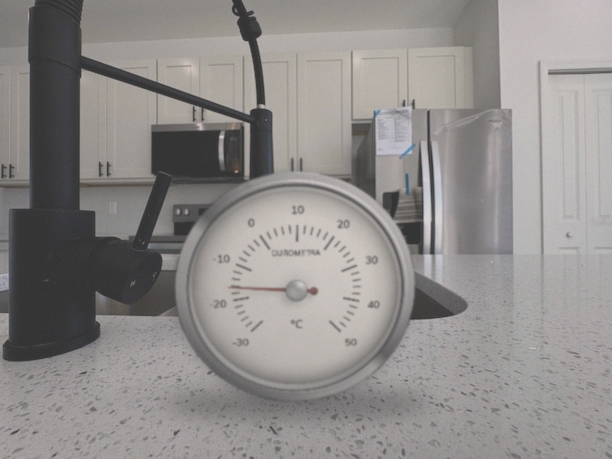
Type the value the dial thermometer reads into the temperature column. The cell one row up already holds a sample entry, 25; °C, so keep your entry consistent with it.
-16; °C
